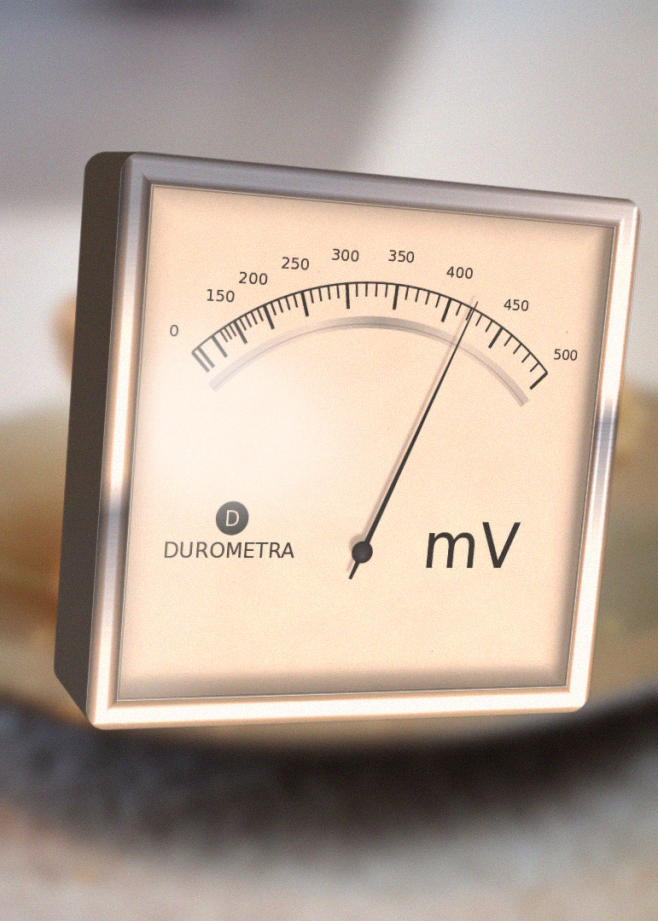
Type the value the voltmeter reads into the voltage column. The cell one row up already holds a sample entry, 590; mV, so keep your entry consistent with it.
420; mV
